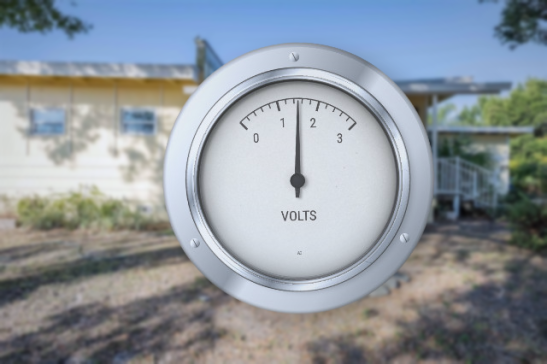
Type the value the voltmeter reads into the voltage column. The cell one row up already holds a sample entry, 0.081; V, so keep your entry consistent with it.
1.5; V
